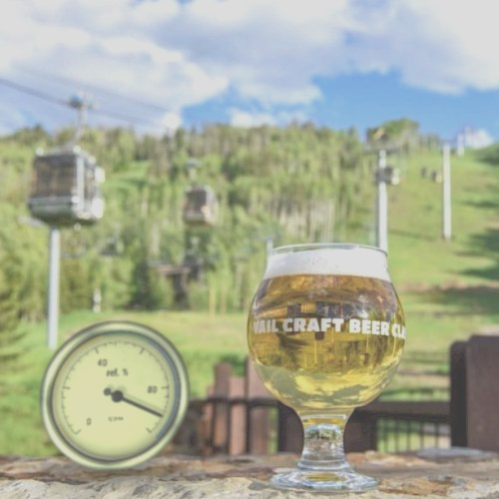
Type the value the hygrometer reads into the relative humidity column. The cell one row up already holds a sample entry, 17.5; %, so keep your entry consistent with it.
92; %
